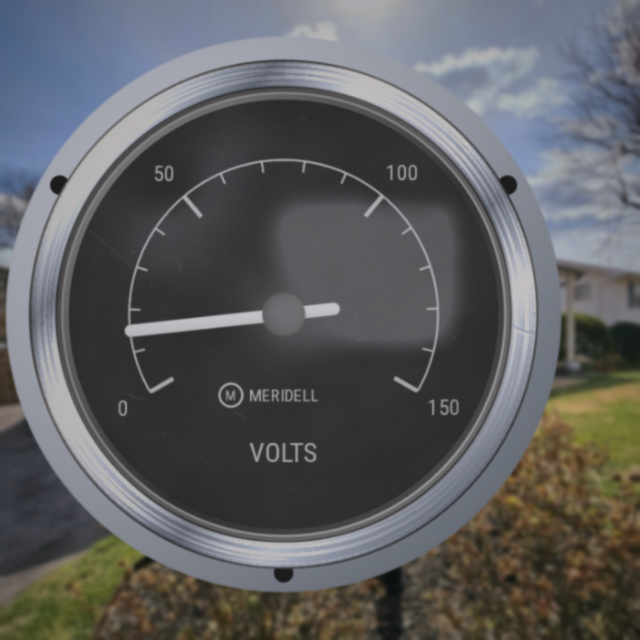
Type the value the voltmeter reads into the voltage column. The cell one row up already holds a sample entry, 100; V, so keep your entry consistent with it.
15; V
